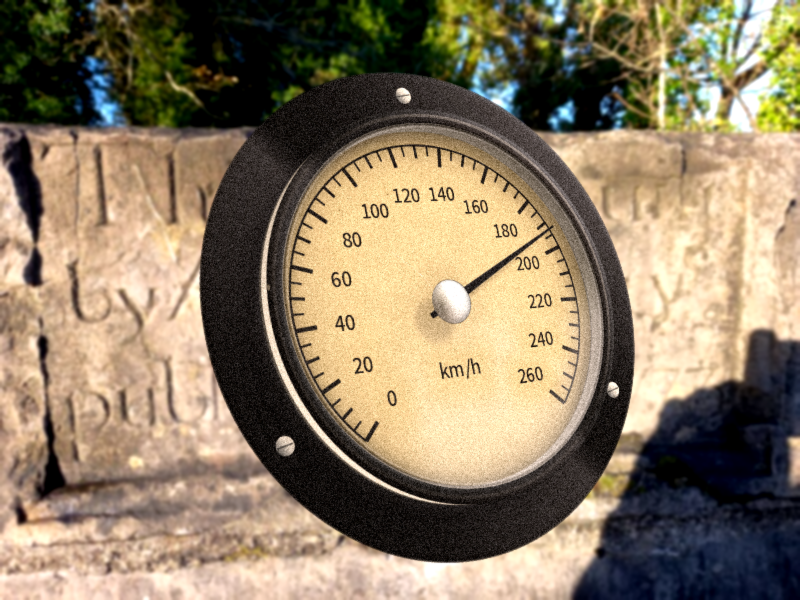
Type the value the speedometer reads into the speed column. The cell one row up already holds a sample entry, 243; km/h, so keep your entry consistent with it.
192.5; km/h
